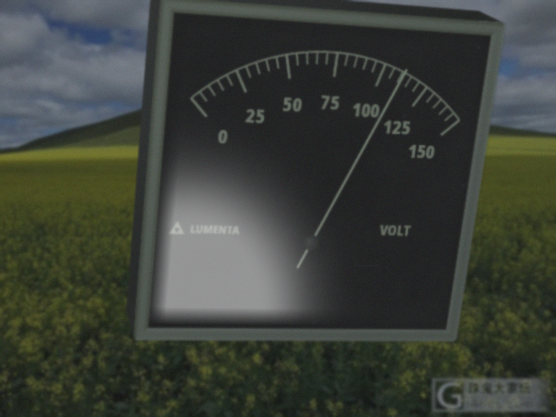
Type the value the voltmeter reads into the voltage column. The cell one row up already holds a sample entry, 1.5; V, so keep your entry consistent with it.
110; V
